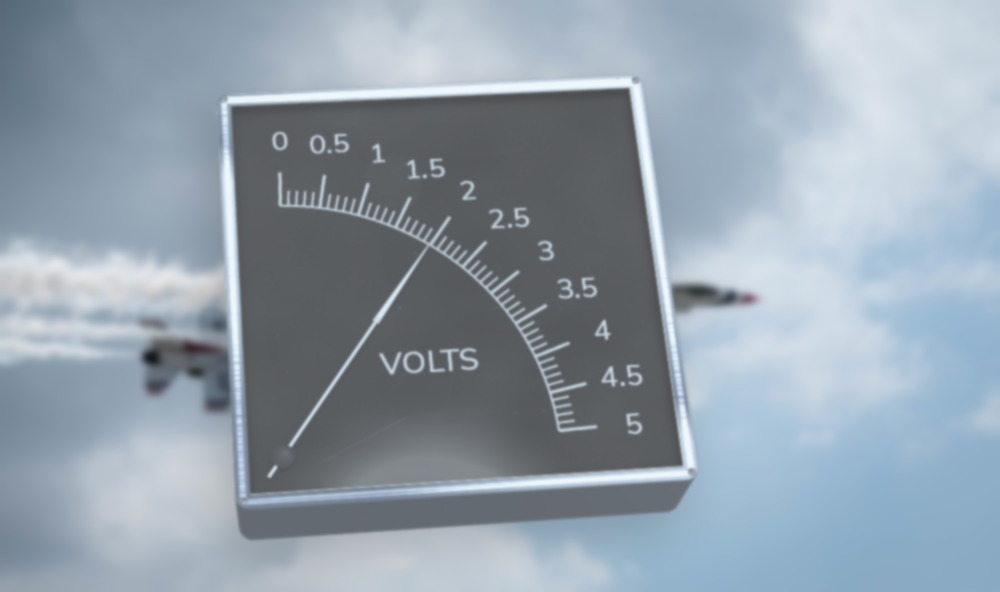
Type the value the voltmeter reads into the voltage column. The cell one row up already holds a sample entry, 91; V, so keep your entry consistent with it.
2; V
